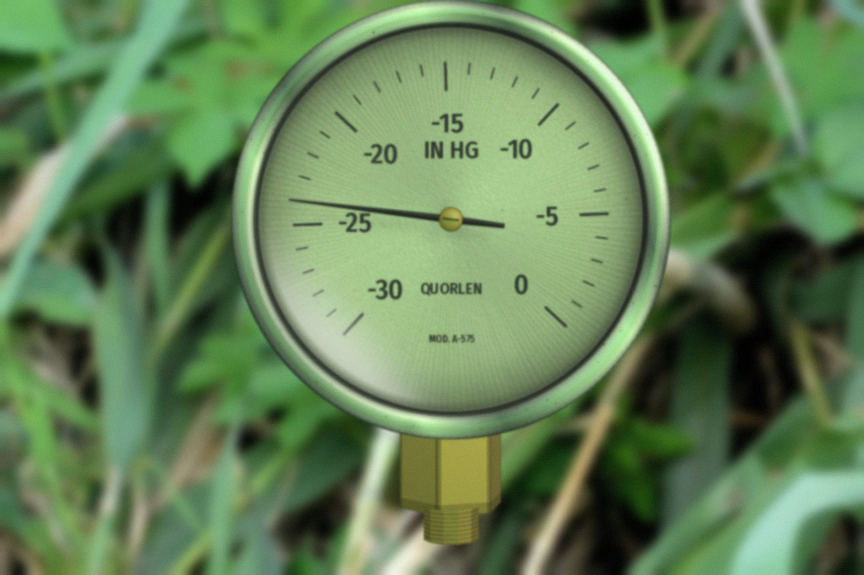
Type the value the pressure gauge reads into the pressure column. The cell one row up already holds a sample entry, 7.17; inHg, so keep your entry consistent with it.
-24; inHg
